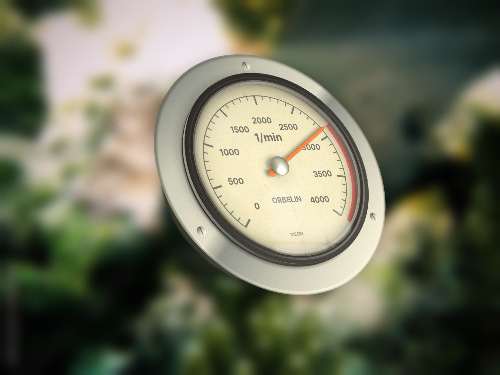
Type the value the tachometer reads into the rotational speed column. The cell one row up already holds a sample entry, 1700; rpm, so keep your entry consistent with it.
2900; rpm
